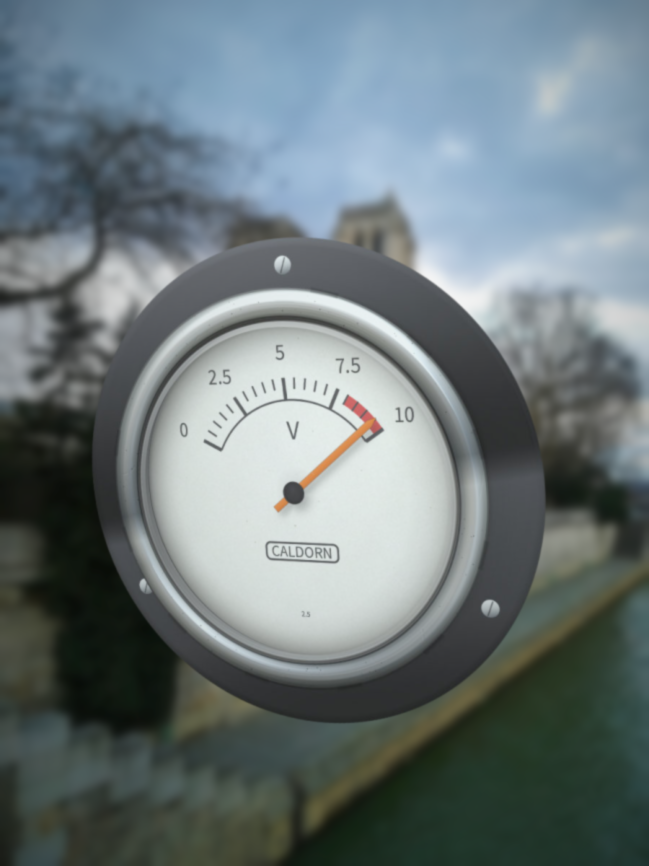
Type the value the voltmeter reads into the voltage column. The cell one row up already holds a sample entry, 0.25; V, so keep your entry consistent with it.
9.5; V
